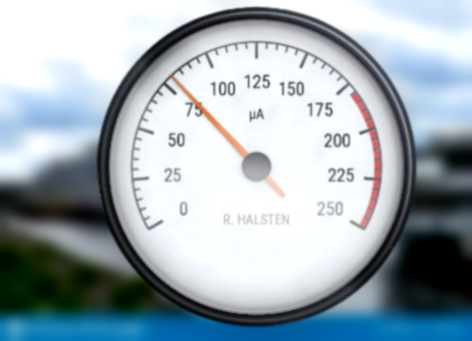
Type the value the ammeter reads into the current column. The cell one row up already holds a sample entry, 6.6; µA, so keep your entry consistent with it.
80; µA
